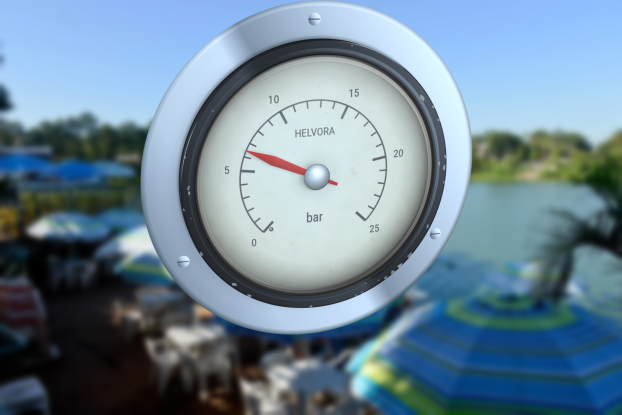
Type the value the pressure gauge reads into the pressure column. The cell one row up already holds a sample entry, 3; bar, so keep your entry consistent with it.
6.5; bar
